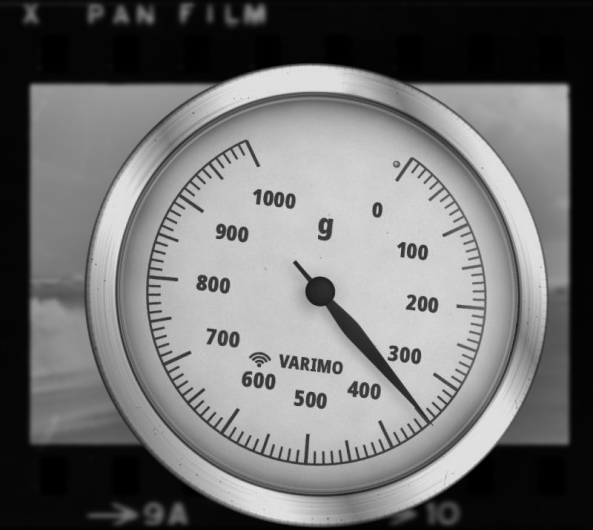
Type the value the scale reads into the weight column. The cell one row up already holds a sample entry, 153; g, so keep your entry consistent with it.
350; g
